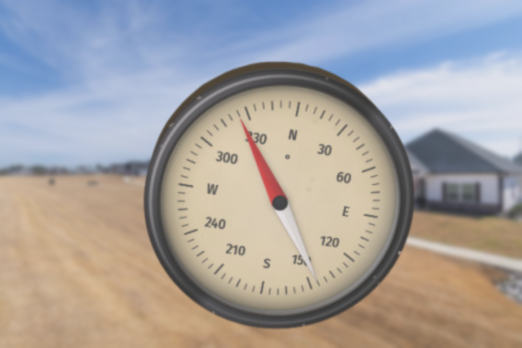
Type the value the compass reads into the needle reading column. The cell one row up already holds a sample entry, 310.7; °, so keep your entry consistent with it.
325; °
